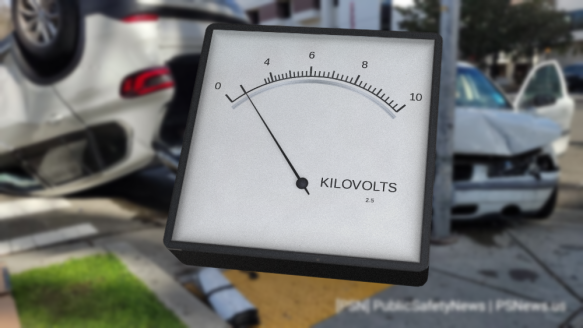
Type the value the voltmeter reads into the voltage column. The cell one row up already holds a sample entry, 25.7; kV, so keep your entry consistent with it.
2; kV
